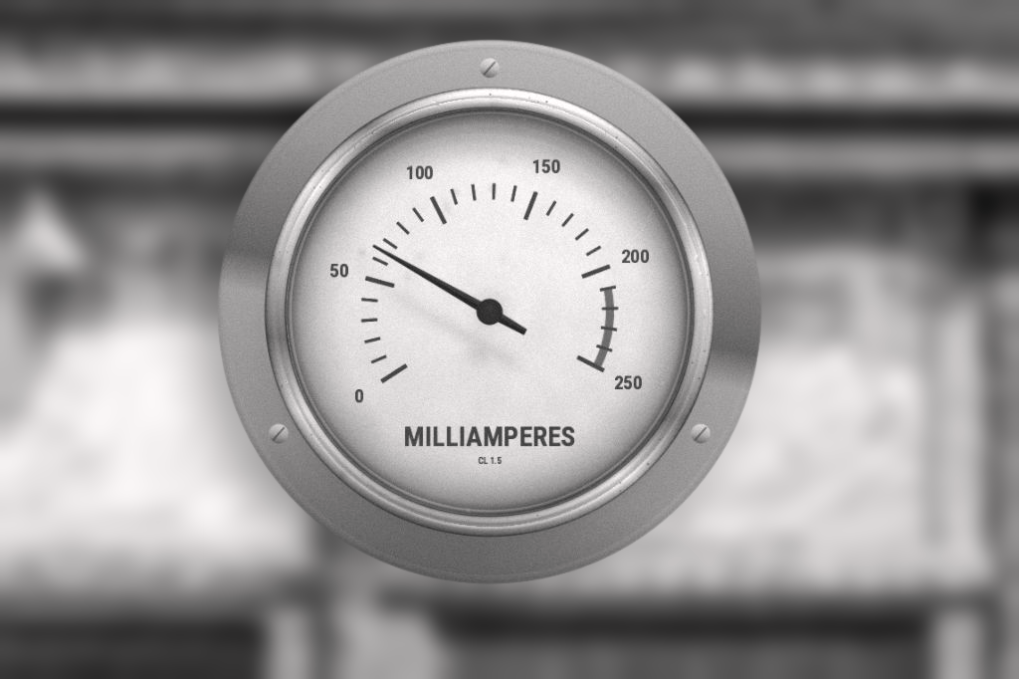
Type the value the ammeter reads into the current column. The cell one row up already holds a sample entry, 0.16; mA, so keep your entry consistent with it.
65; mA
